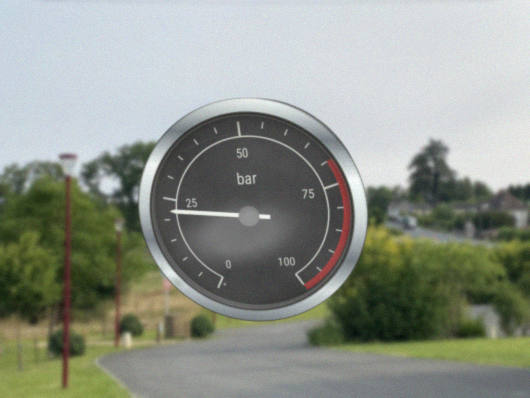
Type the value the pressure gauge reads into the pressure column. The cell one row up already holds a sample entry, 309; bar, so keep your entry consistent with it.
22.5; bar
